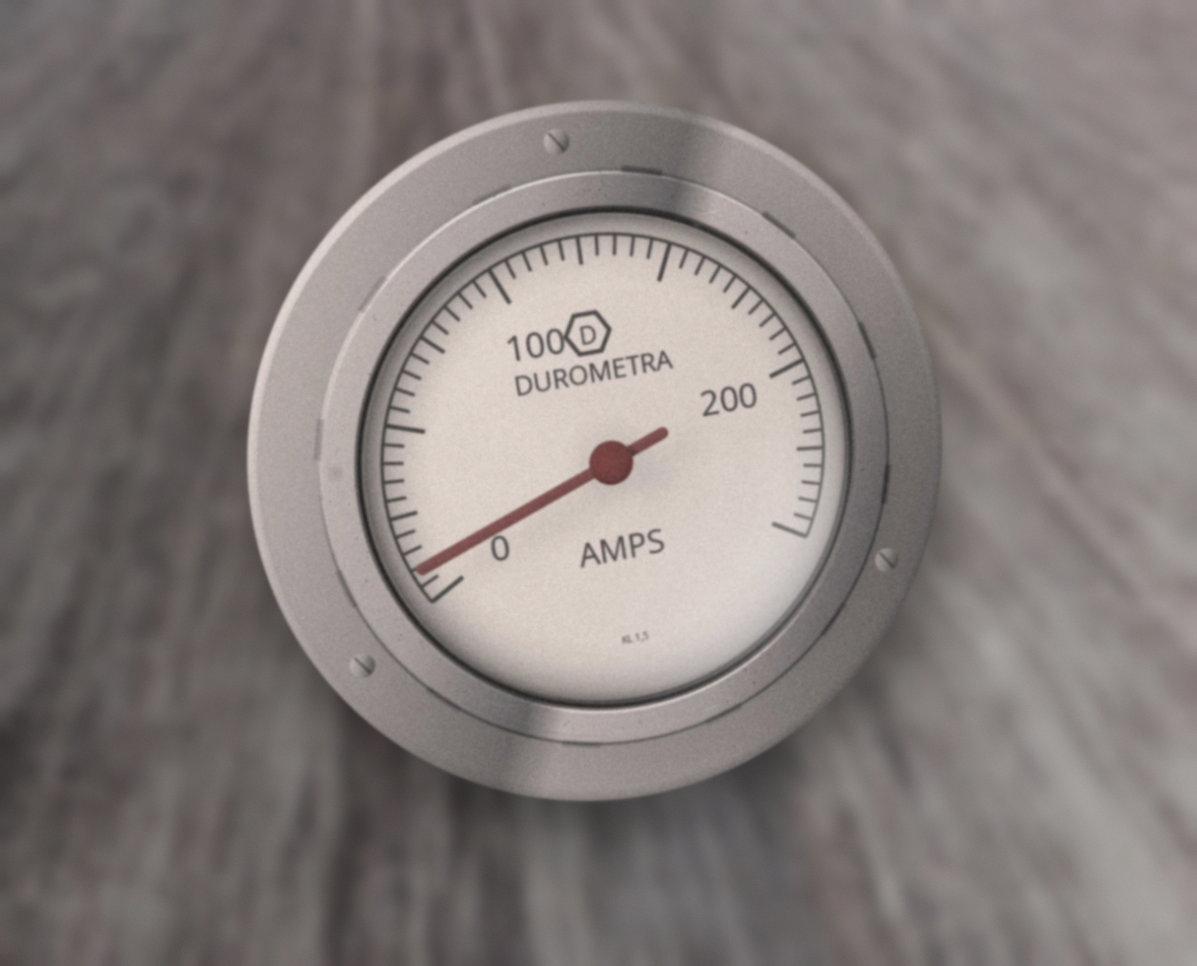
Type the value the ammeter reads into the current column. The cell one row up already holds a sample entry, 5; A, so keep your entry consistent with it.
10; A
